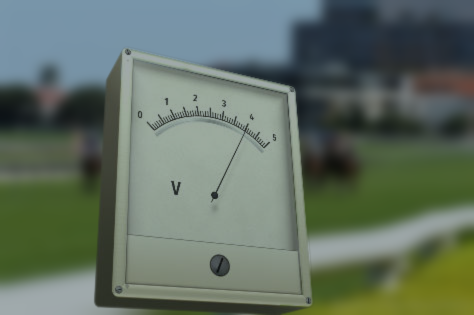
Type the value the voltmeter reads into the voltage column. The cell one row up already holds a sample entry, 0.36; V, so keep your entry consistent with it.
4; V
